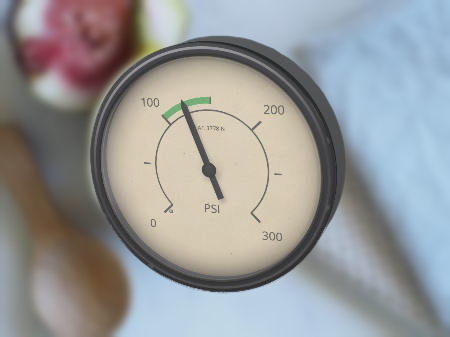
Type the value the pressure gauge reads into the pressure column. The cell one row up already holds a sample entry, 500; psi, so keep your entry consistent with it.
125; psi
